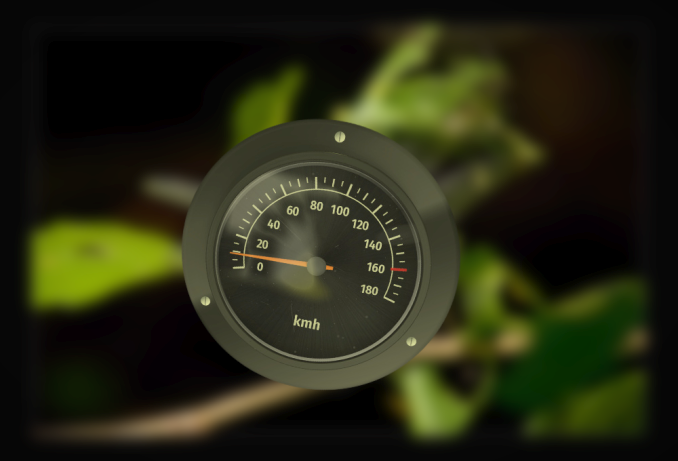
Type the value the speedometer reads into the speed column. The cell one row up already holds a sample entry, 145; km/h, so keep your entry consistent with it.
10; km/h
